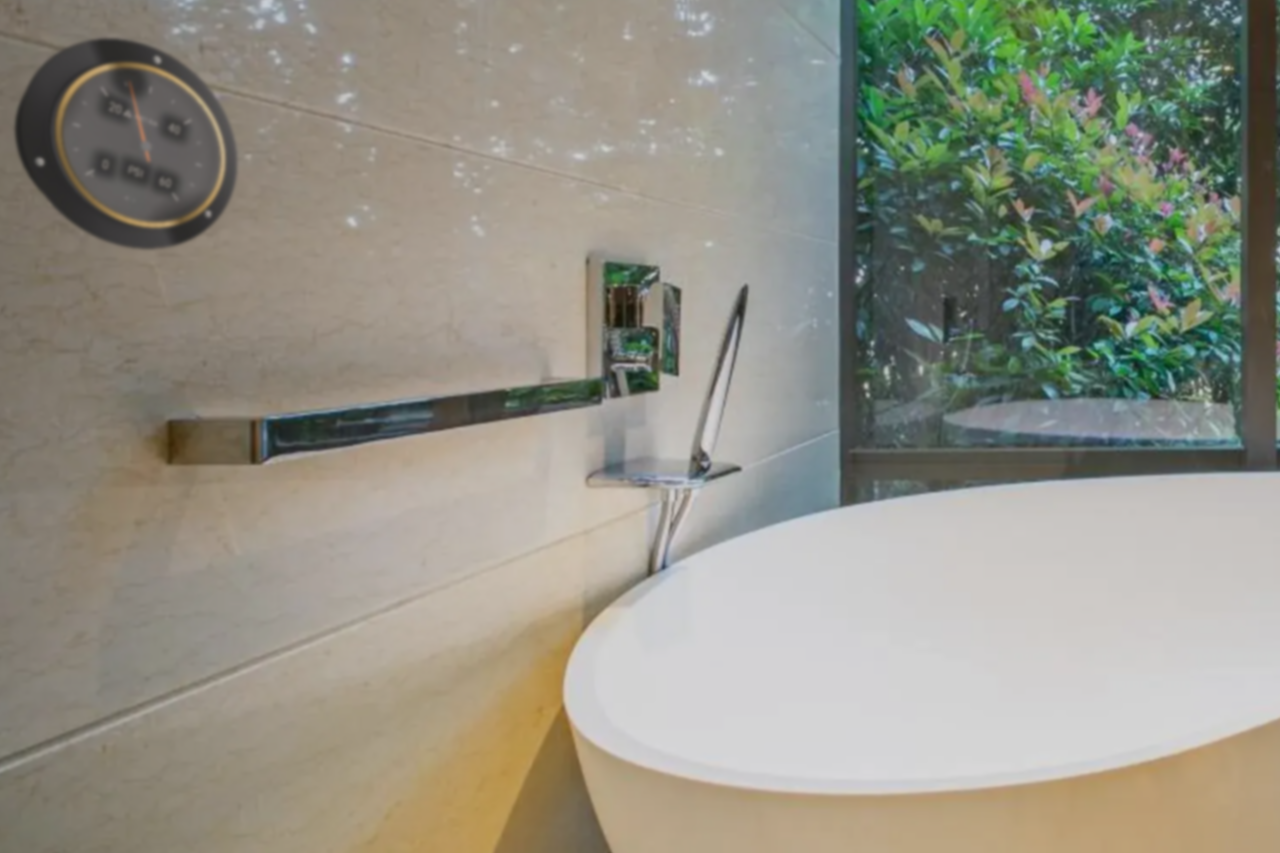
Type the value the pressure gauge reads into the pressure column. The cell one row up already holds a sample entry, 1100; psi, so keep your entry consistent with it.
25; psi
